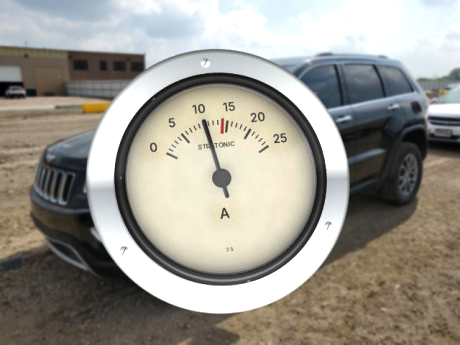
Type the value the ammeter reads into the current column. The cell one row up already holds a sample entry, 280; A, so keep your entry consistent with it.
10; A
